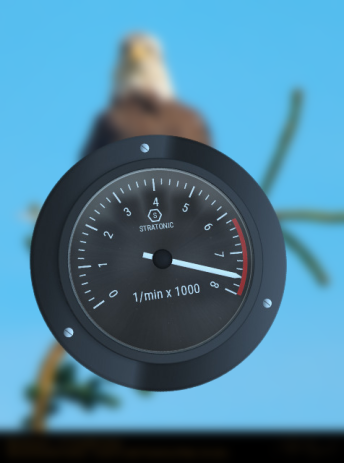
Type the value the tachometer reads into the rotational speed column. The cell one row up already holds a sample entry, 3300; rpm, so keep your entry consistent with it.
7600; rpm
